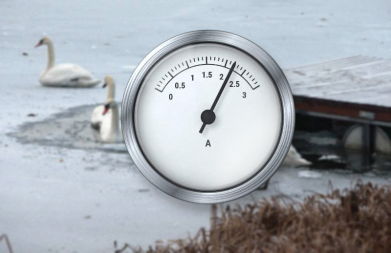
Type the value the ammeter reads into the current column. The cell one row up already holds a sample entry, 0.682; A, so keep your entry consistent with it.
2.2; A
